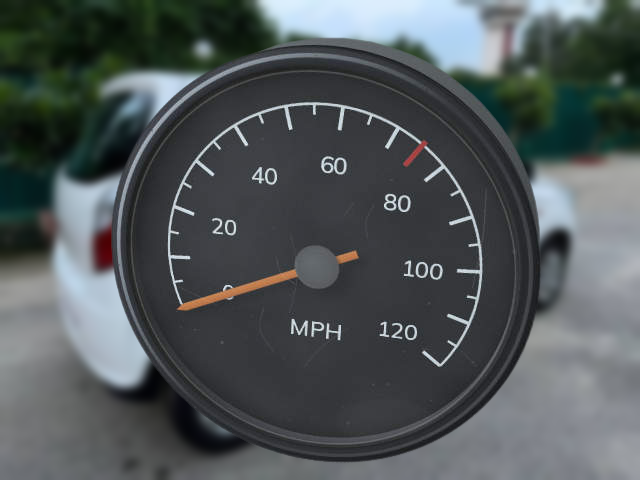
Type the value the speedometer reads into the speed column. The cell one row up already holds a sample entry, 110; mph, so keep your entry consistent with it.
0; mph
